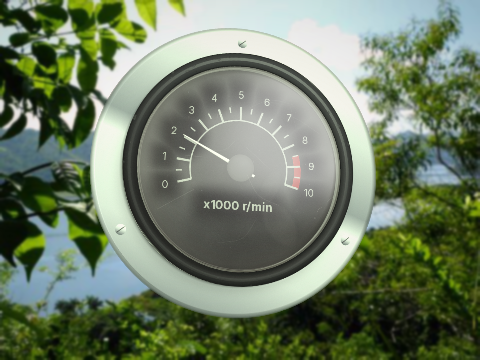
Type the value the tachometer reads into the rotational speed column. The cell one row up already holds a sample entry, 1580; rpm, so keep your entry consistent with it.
2000; rpm
